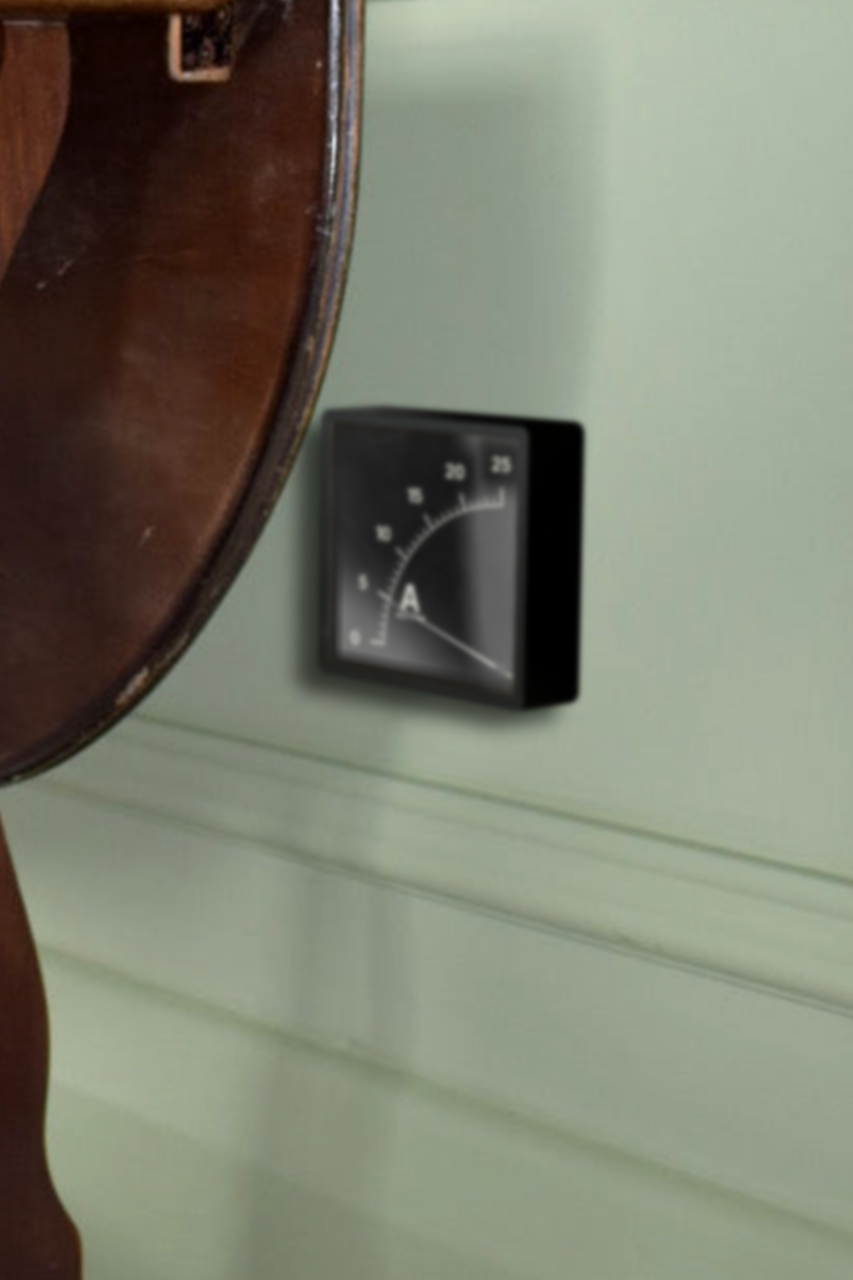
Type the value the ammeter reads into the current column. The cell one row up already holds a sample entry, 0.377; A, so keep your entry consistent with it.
5; A
